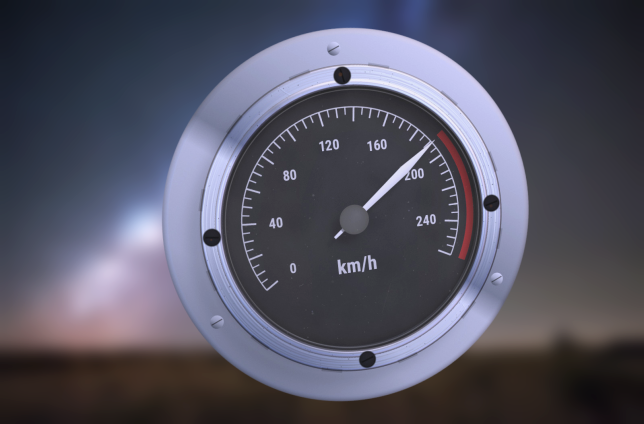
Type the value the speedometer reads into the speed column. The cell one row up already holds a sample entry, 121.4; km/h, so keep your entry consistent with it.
190; km/h
